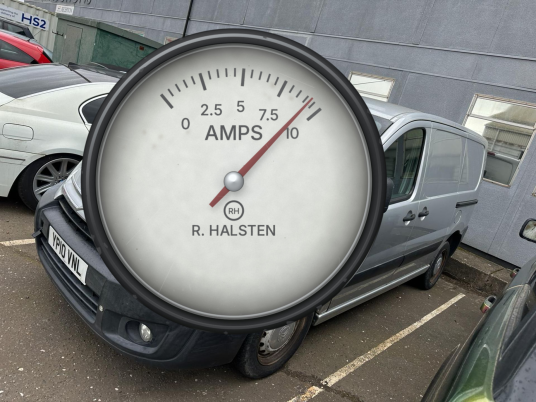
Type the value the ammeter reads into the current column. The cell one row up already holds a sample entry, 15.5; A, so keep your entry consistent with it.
9.25; A
